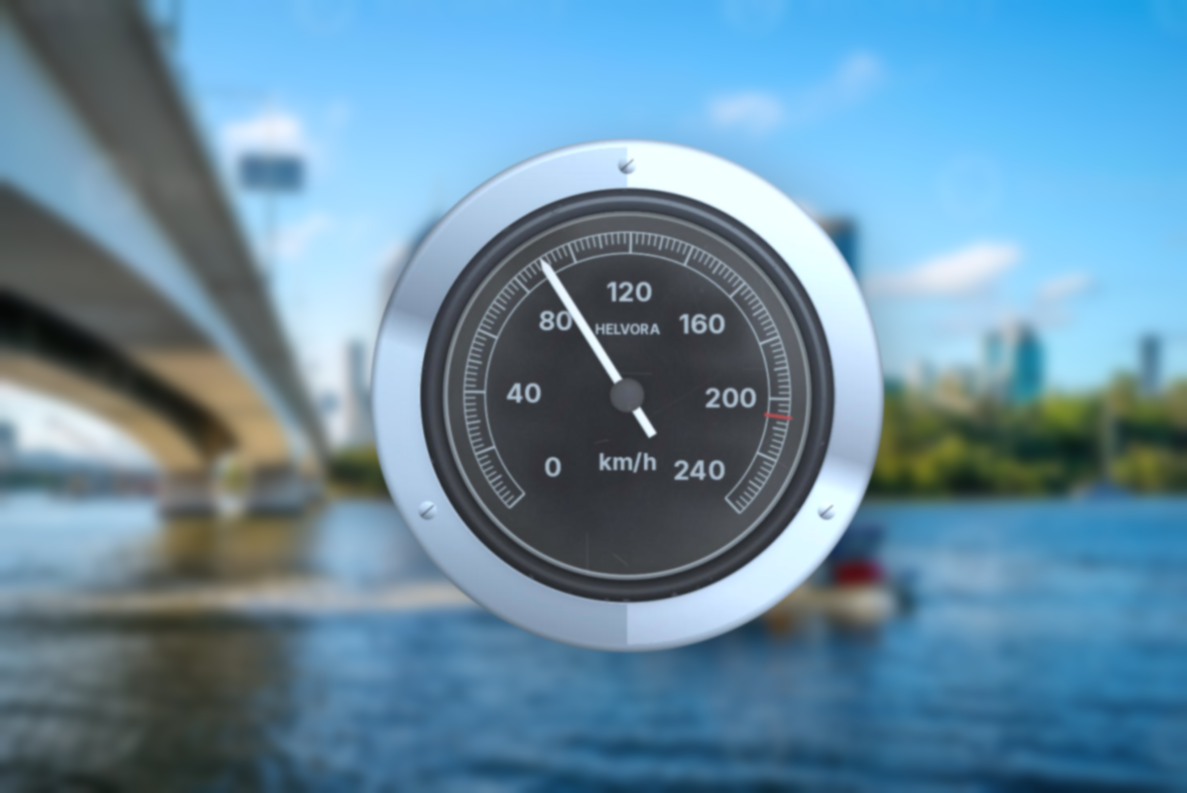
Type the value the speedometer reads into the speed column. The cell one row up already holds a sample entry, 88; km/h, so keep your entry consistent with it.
90; km/h
